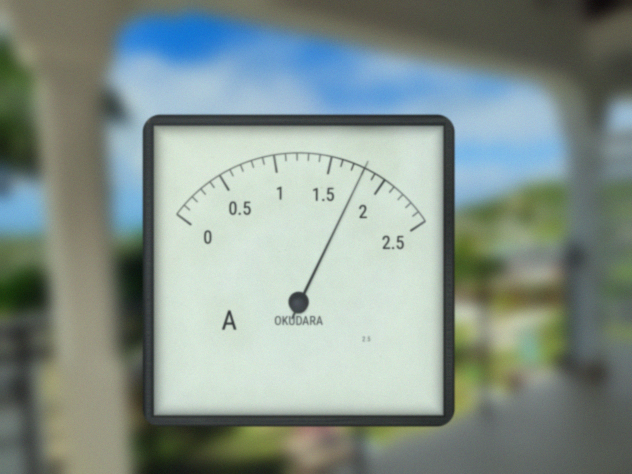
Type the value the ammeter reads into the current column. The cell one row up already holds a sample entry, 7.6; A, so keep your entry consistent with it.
1.8; A
